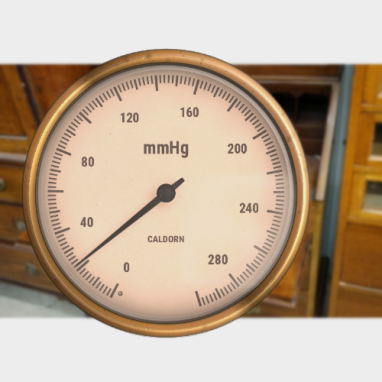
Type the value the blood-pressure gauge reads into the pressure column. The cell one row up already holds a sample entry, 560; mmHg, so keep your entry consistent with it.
22; mmHg
